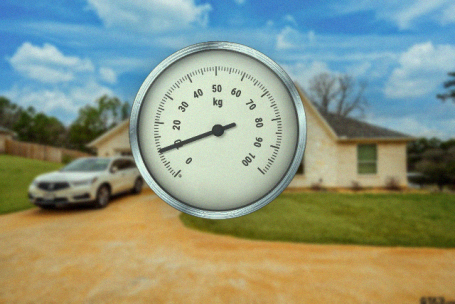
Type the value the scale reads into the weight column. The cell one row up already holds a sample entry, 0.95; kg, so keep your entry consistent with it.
10; kg
